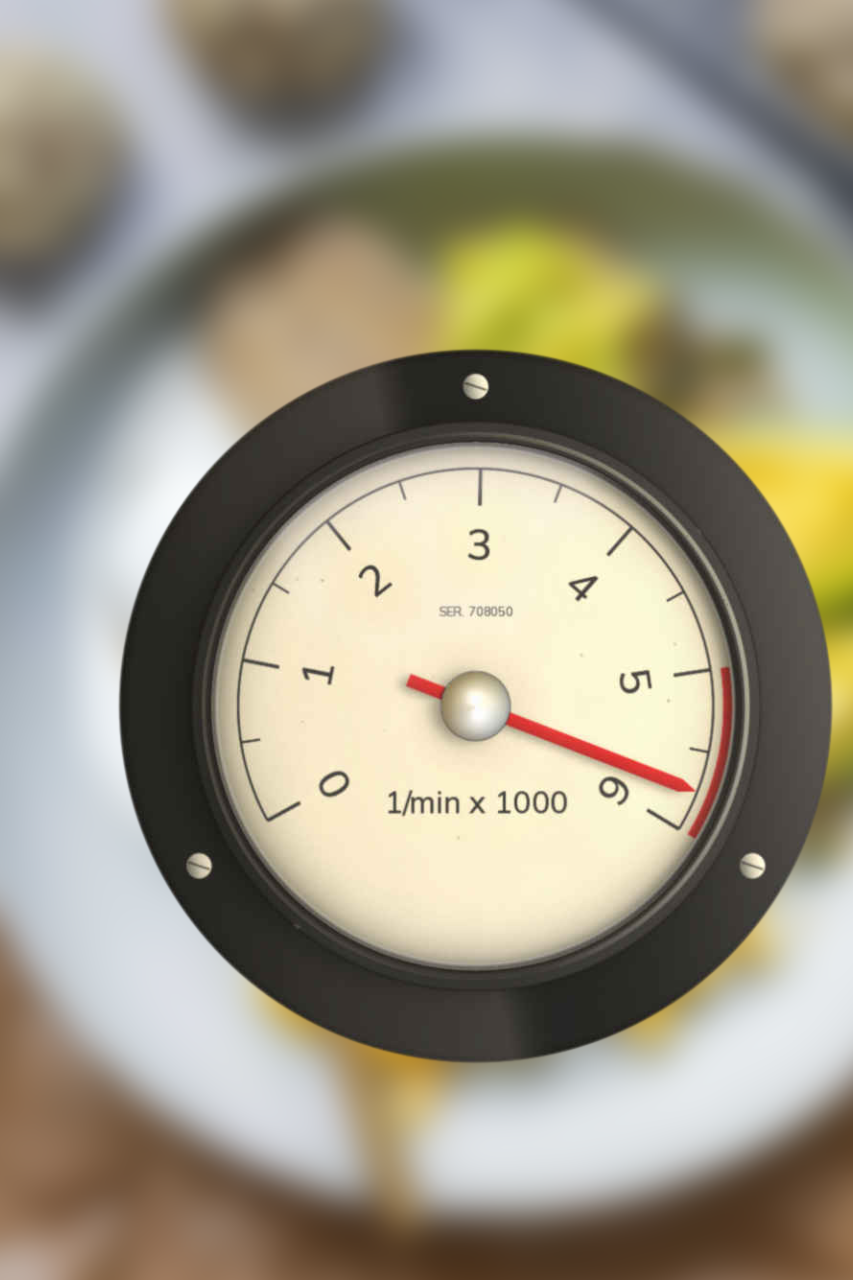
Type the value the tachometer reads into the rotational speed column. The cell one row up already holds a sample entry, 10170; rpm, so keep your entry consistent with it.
5750; rpm
